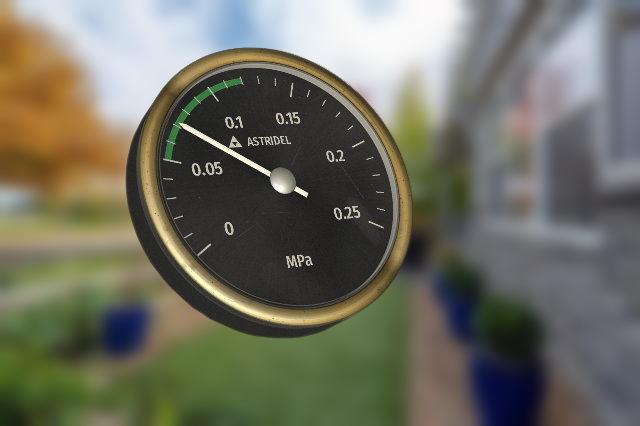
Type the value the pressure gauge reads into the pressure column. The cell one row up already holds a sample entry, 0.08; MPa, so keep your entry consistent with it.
0.07; MPa
